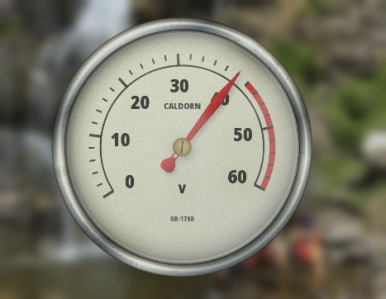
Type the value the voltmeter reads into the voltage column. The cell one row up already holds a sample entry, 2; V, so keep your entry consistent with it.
40; V
